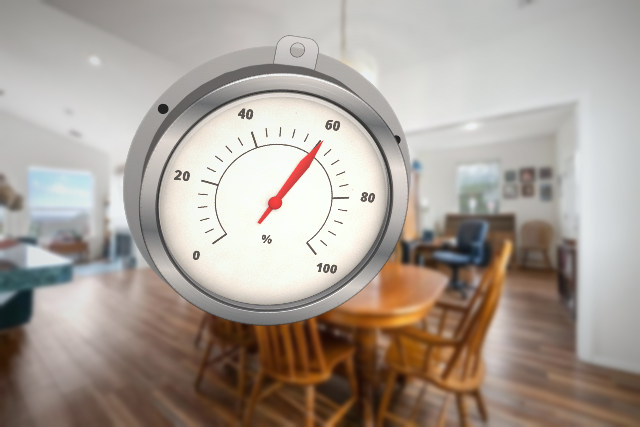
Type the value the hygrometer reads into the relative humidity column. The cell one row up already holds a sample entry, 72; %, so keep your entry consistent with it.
60; %
